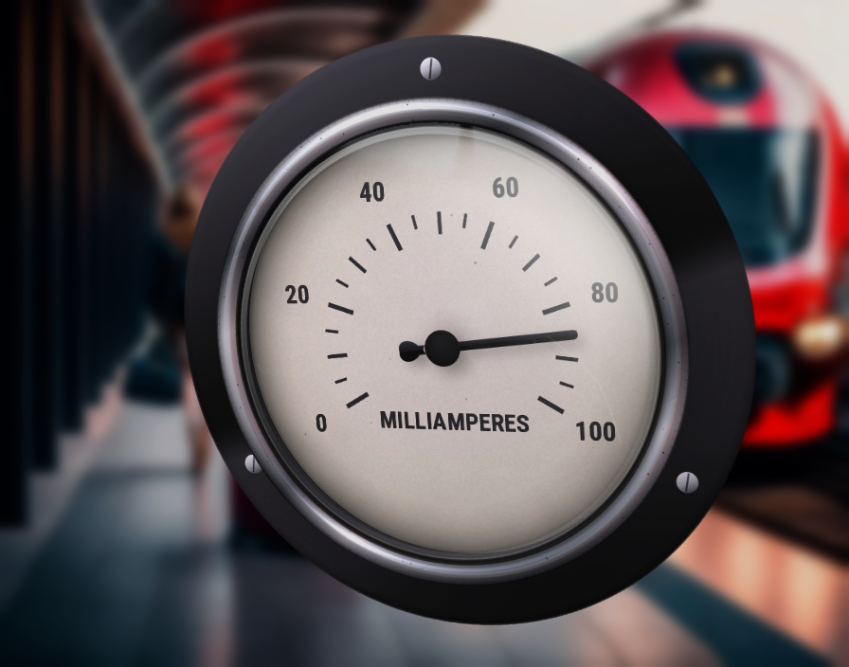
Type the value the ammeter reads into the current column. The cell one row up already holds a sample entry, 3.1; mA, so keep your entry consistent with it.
85; mA
